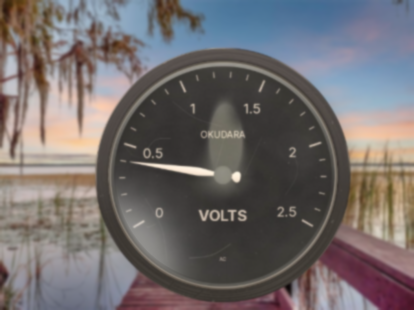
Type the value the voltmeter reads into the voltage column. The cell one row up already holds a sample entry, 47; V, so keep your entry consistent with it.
0.4; V
